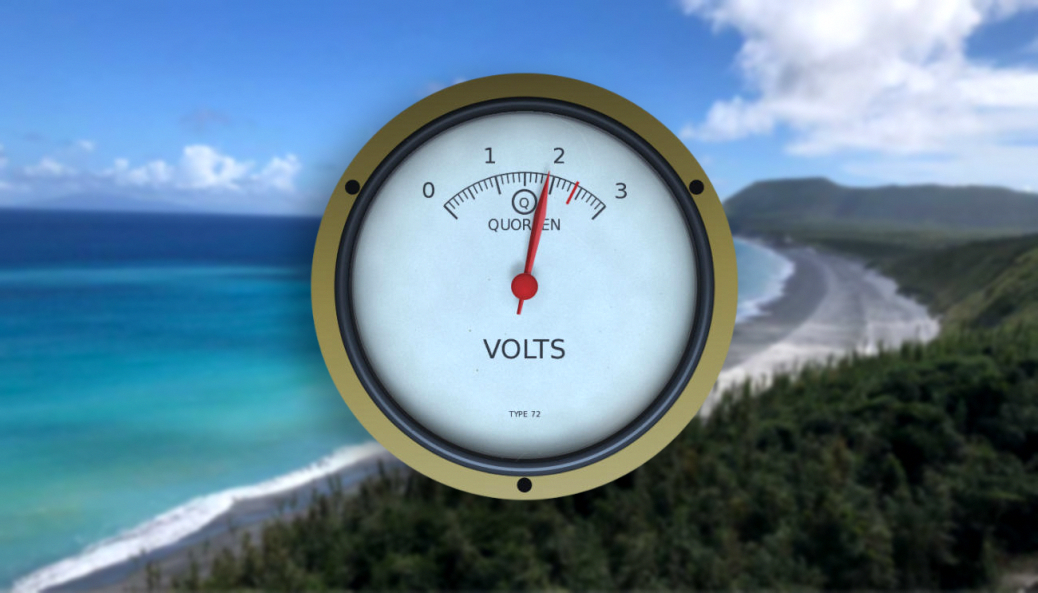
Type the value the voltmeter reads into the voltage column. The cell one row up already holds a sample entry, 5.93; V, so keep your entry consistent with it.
1.9; V
